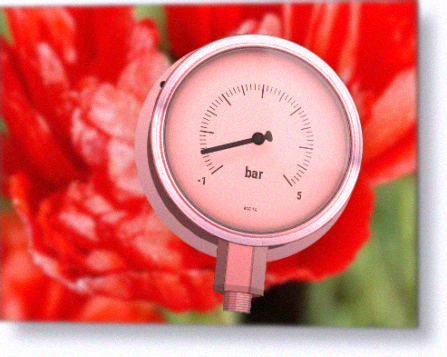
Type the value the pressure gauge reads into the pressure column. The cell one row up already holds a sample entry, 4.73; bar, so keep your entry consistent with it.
-0.5; bar
